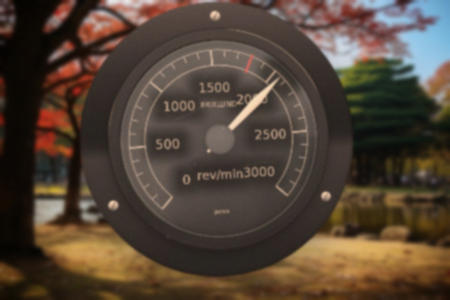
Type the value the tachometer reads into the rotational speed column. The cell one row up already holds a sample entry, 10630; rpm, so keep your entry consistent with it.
2050; rpm
